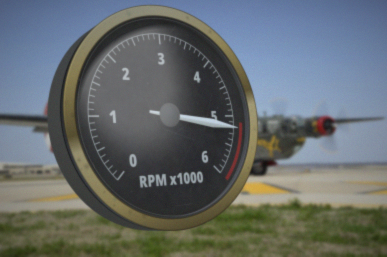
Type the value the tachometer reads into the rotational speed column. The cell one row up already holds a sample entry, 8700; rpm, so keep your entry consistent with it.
5200; rpm
